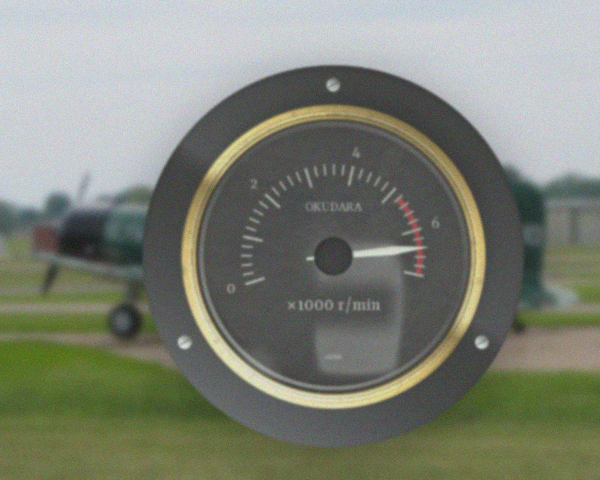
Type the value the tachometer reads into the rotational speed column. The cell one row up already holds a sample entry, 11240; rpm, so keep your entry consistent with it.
6400; rpm
